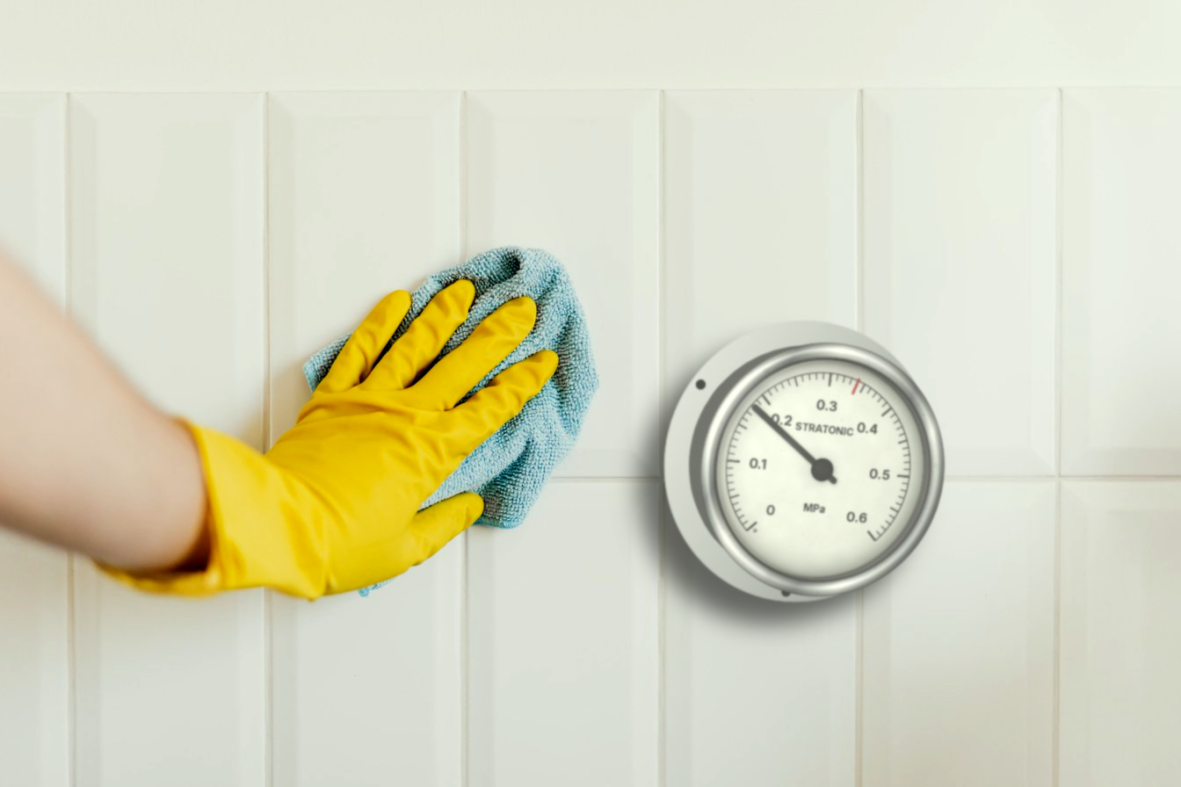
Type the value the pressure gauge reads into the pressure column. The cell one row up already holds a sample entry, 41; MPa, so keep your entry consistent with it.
0.18; MPa
